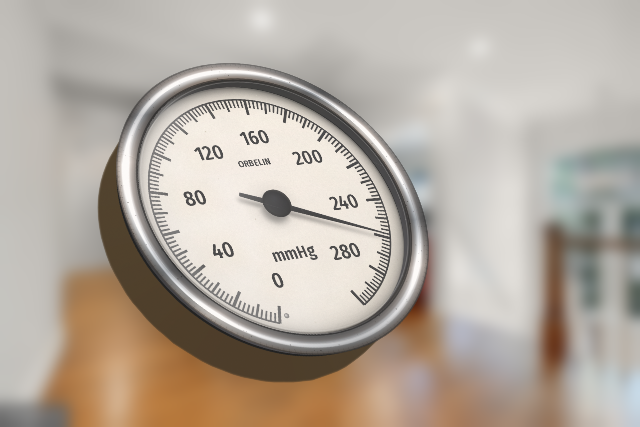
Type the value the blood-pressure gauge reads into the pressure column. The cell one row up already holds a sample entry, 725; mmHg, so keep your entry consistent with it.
260; mmHg
